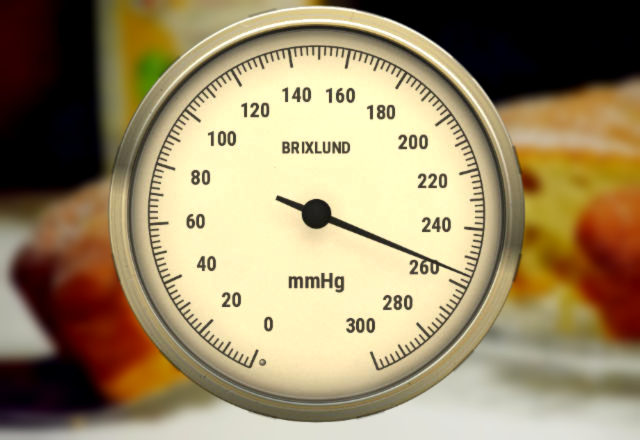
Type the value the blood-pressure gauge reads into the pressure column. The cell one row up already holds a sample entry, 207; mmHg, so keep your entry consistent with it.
256; mmHg
